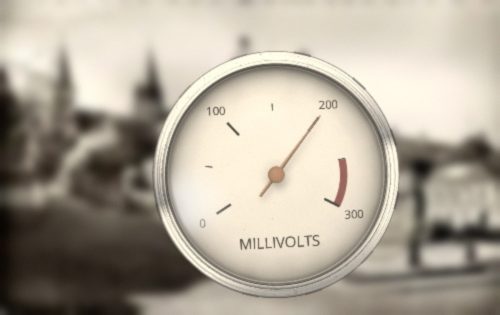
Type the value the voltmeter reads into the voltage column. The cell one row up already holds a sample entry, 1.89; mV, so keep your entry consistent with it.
200; mV
